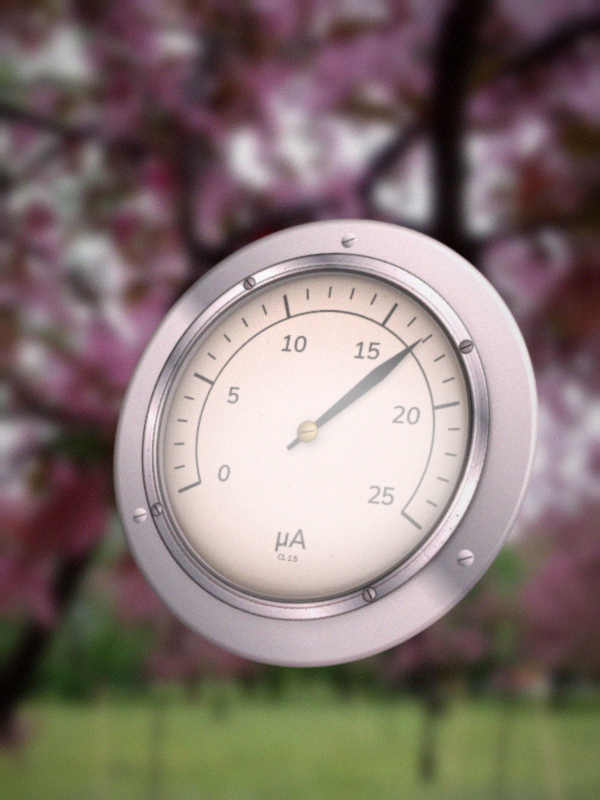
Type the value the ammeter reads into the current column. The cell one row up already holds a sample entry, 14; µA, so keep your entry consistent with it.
17; µA
